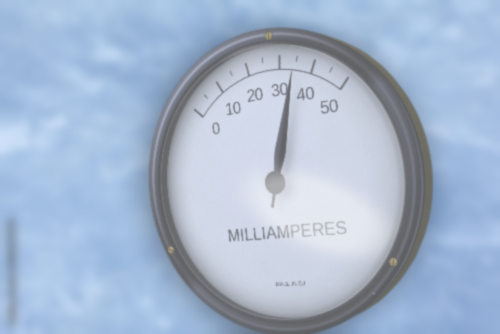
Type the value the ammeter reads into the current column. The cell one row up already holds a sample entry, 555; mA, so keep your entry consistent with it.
35; mA
